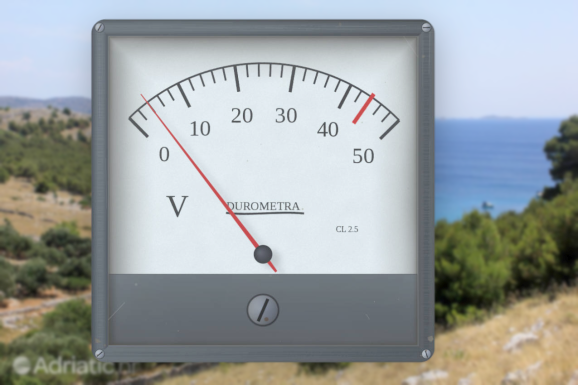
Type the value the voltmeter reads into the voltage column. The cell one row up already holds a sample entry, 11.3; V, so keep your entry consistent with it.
4; V
